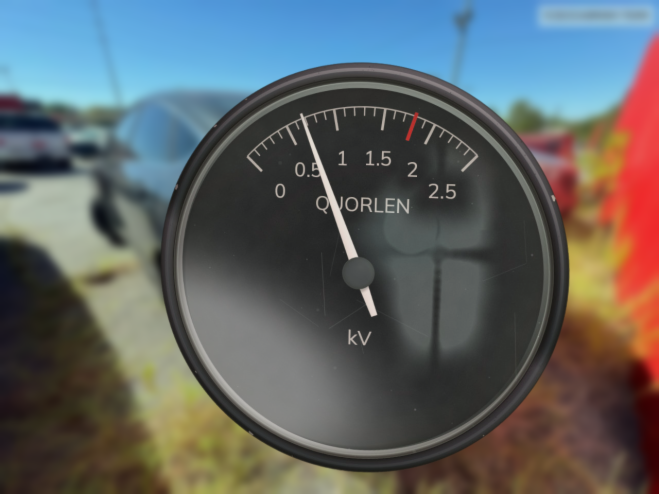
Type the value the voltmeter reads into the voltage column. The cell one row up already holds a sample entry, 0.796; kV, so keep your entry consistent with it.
0.7; kV
